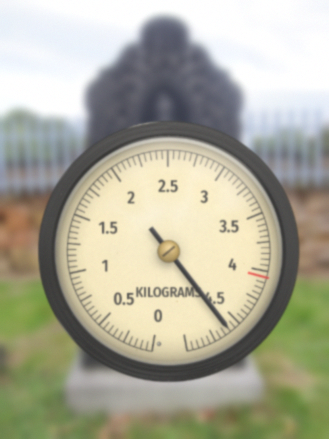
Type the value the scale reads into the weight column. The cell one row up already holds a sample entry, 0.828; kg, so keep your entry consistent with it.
4.6; kg
